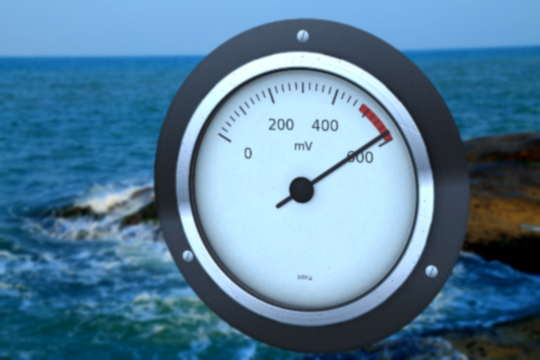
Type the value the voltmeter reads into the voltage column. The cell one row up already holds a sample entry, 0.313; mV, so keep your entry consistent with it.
580; mV
